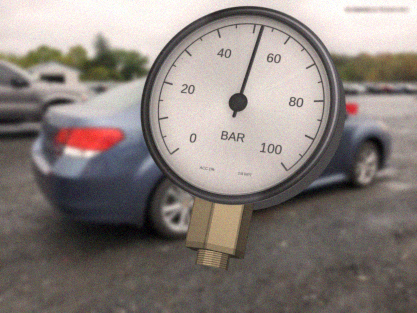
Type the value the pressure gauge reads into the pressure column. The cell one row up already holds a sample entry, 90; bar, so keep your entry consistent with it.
52.5; bar
